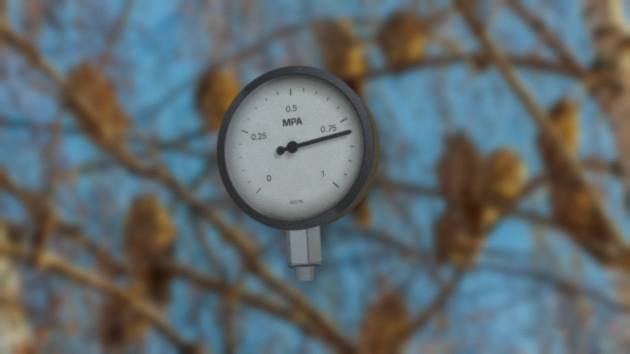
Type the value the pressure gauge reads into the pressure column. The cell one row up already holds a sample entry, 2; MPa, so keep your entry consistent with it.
0.8; MPa
